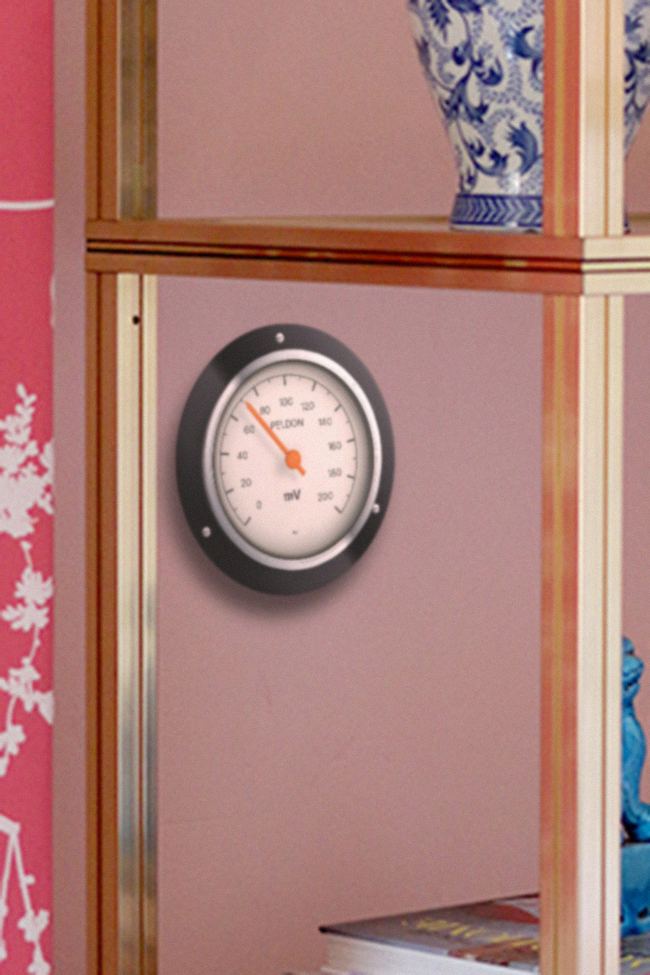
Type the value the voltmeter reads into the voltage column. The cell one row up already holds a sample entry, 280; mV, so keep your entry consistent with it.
70; mV
